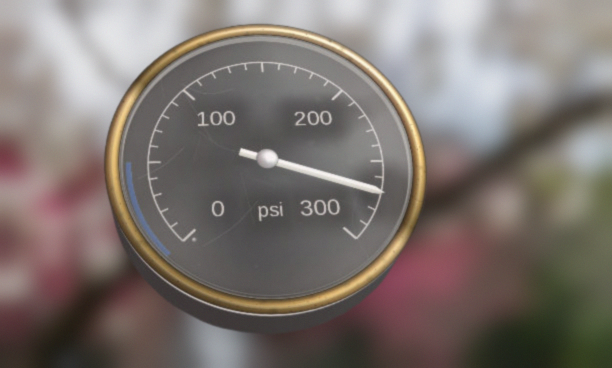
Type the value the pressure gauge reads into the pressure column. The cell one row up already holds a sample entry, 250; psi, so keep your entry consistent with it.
270; psi
